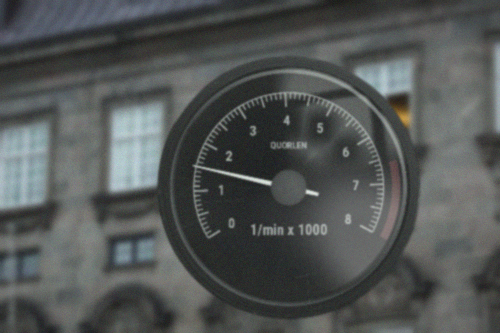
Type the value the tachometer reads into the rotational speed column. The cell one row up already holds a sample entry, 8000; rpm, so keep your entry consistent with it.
1500; rpm
